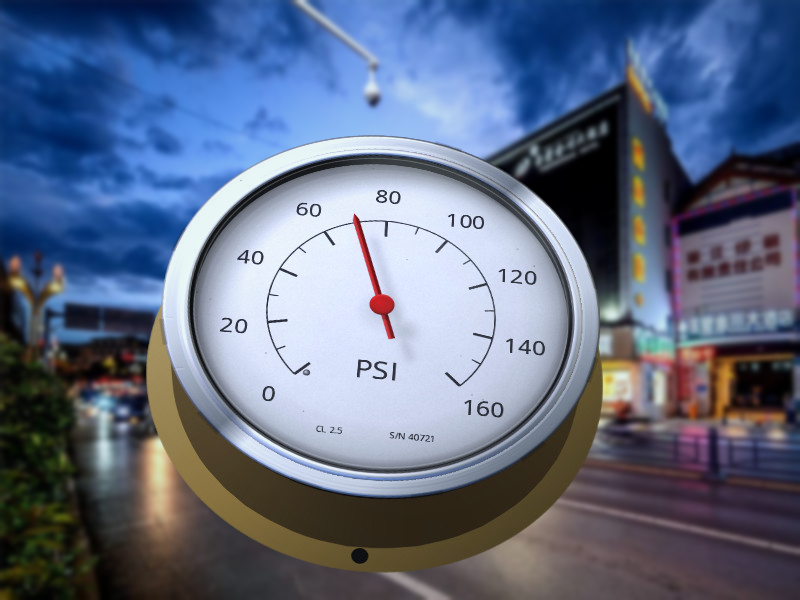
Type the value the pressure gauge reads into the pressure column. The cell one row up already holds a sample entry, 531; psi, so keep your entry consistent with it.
70; psi
